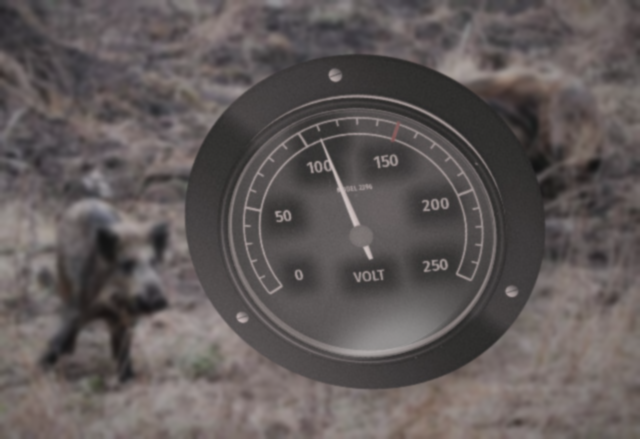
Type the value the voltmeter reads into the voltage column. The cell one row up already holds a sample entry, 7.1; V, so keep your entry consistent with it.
110; V
